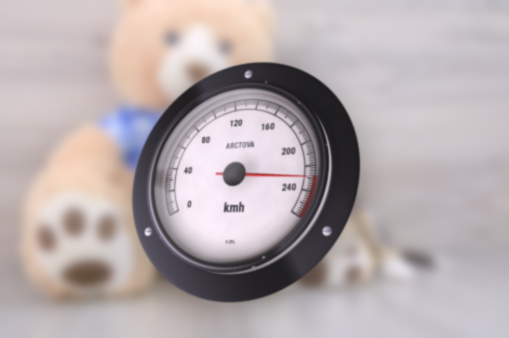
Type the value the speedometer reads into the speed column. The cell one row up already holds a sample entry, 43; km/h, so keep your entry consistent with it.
230; km/h
